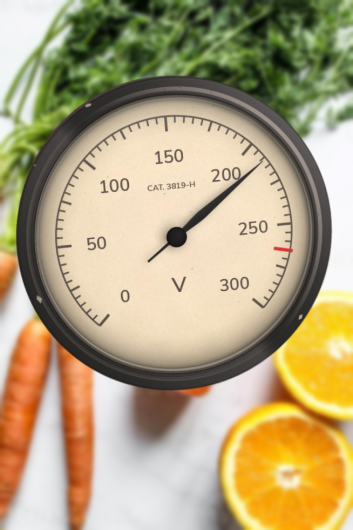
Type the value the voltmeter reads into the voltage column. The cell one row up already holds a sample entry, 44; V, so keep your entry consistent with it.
210; V
